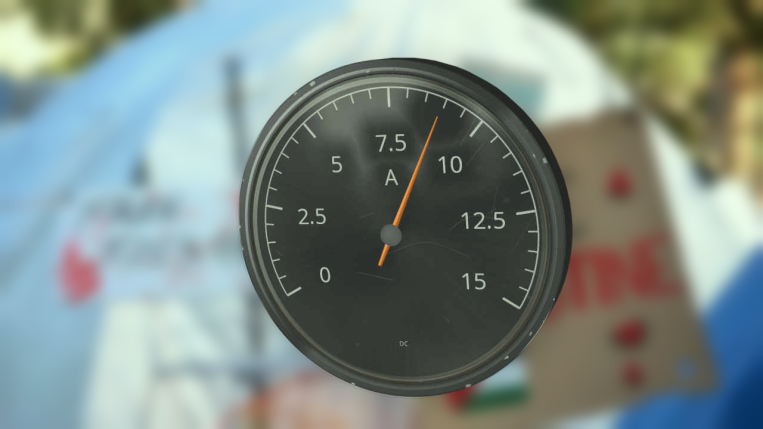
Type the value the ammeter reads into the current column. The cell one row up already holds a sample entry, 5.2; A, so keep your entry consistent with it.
9; A
